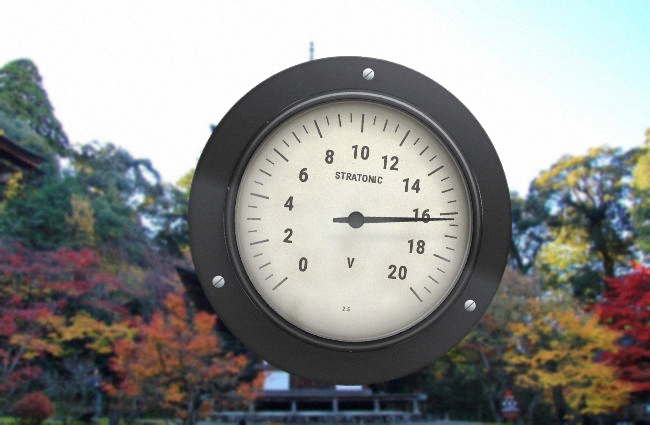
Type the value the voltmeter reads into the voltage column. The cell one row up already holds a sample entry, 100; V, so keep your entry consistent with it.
16.25; V
